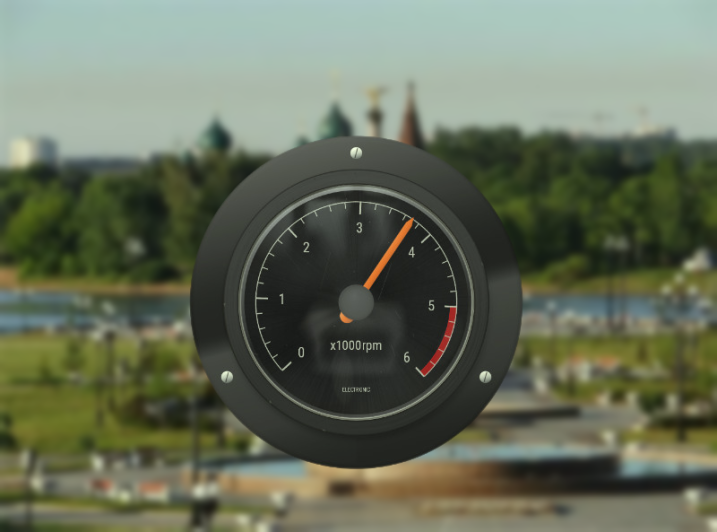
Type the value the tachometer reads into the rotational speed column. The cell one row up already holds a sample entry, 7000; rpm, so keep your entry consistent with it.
3700; rpm
